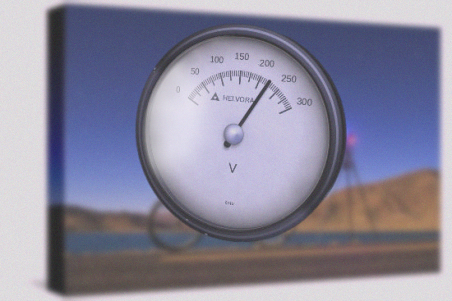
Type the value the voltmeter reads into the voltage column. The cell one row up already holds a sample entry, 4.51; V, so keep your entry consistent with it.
225; V
